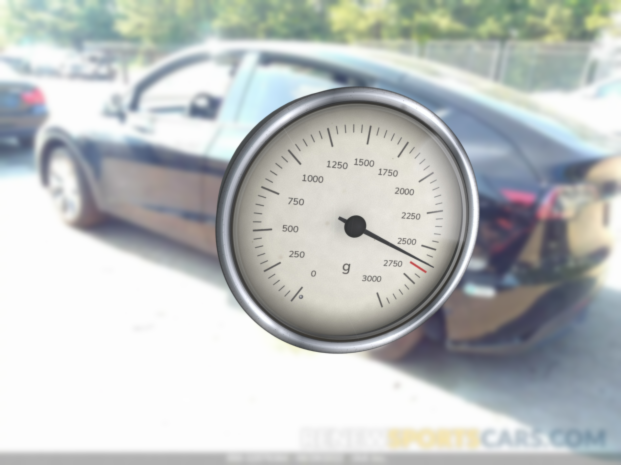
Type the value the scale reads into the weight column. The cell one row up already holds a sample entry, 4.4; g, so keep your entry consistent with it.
2600; g
